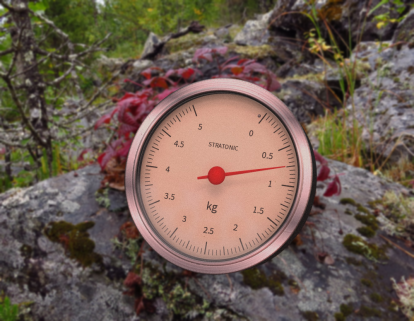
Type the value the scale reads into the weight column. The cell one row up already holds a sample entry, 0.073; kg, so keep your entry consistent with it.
0.75; kg
